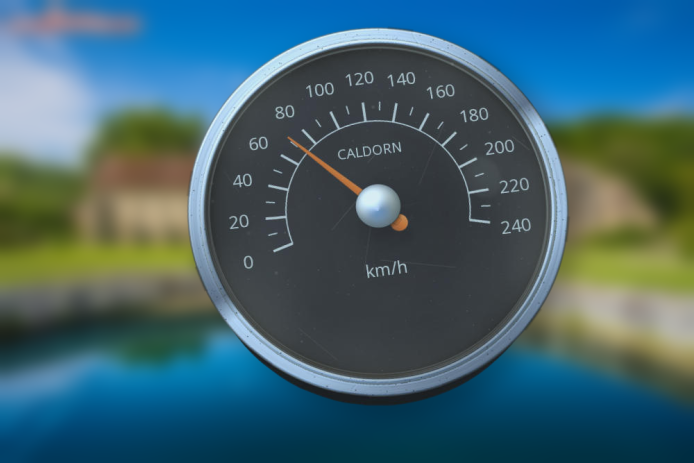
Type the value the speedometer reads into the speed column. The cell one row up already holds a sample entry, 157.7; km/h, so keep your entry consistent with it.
70; km/h
